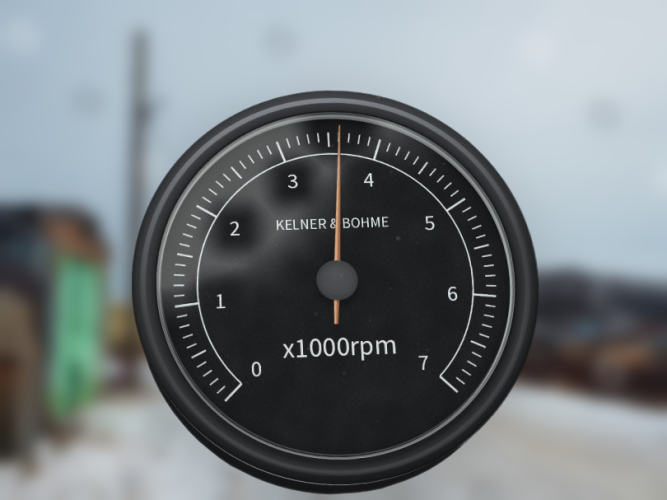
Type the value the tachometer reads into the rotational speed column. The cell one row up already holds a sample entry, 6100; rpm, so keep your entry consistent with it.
3600; rpm
